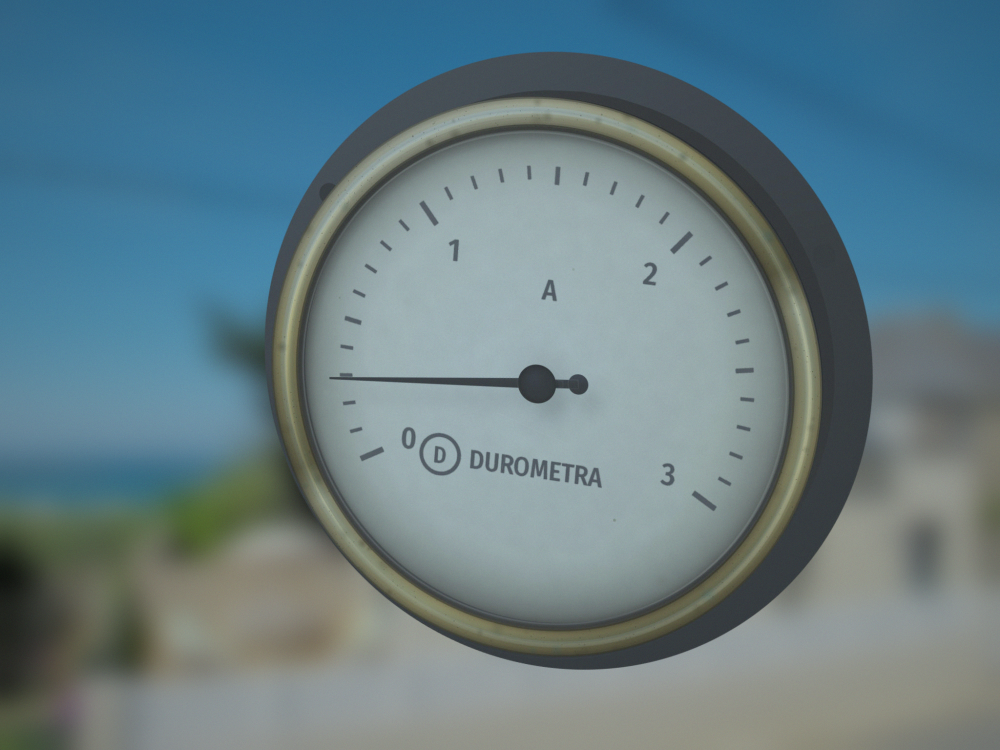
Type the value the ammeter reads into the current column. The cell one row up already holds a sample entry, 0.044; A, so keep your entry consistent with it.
0.3; A
